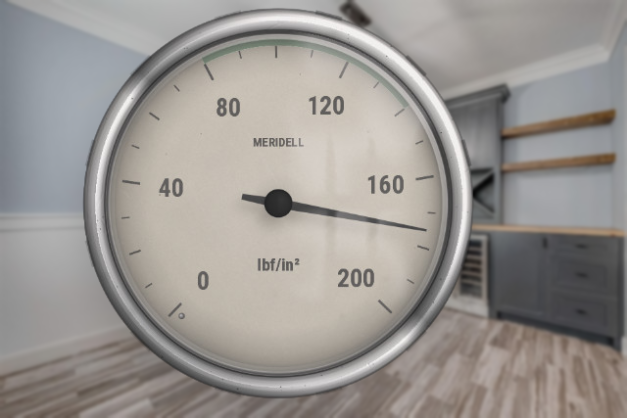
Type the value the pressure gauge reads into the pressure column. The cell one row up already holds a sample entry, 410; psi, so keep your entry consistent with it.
175; psi
